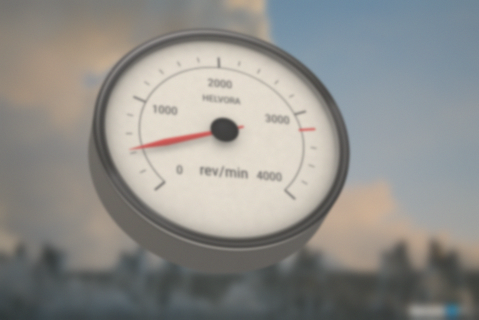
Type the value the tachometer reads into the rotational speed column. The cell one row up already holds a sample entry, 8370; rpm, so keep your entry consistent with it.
400; rpm
